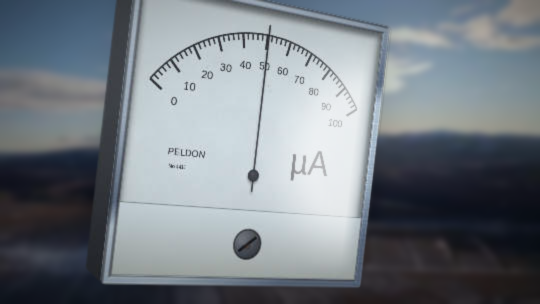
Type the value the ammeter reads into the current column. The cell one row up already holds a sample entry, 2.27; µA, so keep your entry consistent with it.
50; µA
